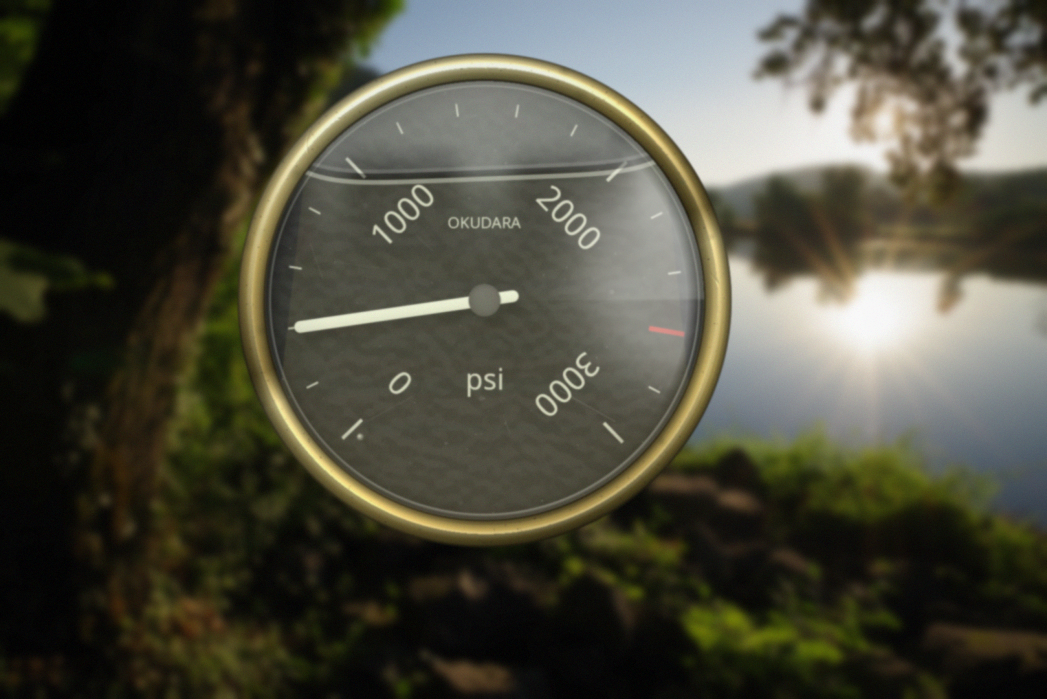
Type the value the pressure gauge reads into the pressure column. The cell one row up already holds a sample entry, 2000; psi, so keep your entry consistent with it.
400; psi
